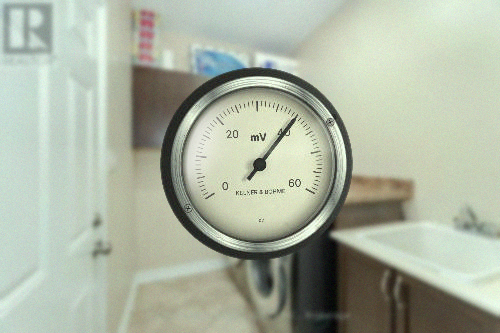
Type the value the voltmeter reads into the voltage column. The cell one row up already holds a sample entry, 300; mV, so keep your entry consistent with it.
40; mV
